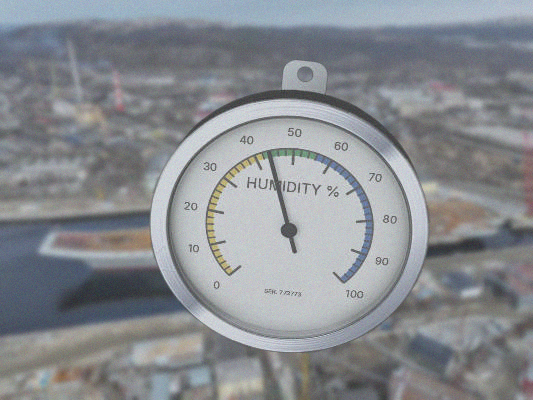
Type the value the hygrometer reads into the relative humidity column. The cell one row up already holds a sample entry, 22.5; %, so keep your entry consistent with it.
44; %
